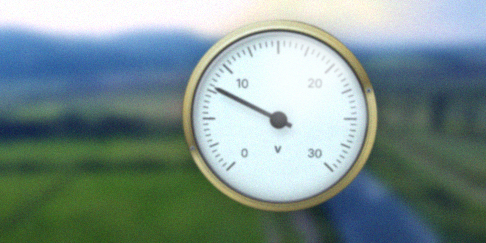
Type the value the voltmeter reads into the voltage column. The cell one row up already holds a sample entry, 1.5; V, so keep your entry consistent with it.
8; V
